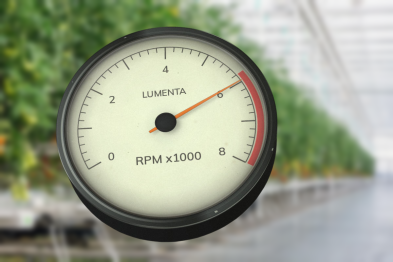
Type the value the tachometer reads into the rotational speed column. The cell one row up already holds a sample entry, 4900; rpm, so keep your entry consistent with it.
6000; rpm
